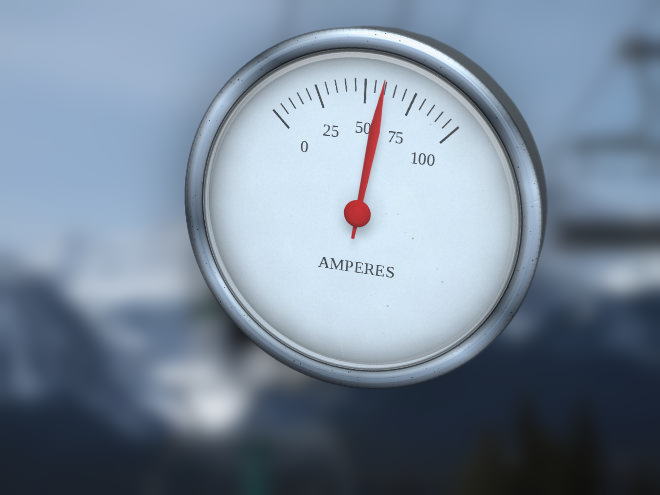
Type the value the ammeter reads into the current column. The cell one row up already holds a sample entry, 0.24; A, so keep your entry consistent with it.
60; A
